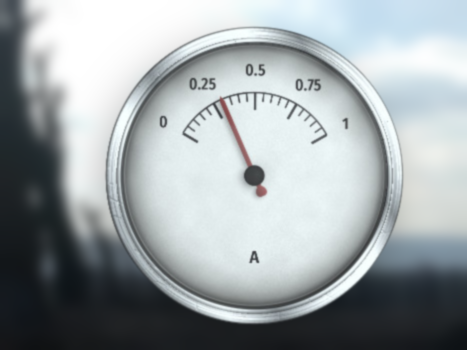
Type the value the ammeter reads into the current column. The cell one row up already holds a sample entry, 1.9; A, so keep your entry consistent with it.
0.3; A
